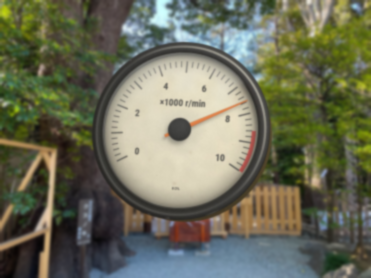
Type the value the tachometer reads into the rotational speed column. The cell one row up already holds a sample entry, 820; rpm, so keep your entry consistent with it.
7600; rpm
